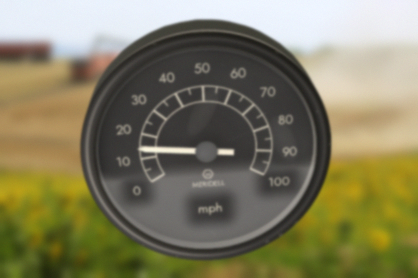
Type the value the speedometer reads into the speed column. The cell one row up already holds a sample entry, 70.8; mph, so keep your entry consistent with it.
15; mph
